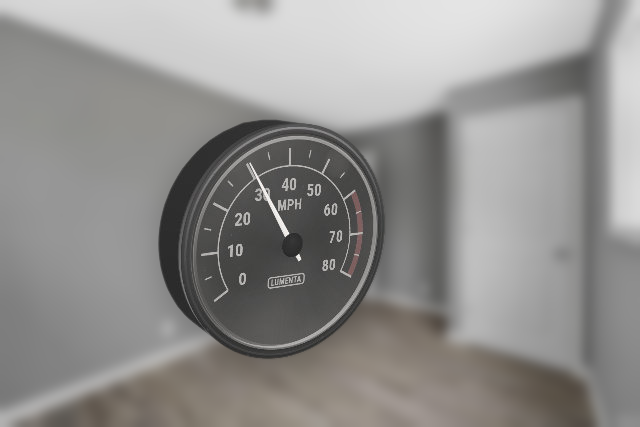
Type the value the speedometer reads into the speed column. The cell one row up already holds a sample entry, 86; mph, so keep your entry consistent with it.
30; mph
